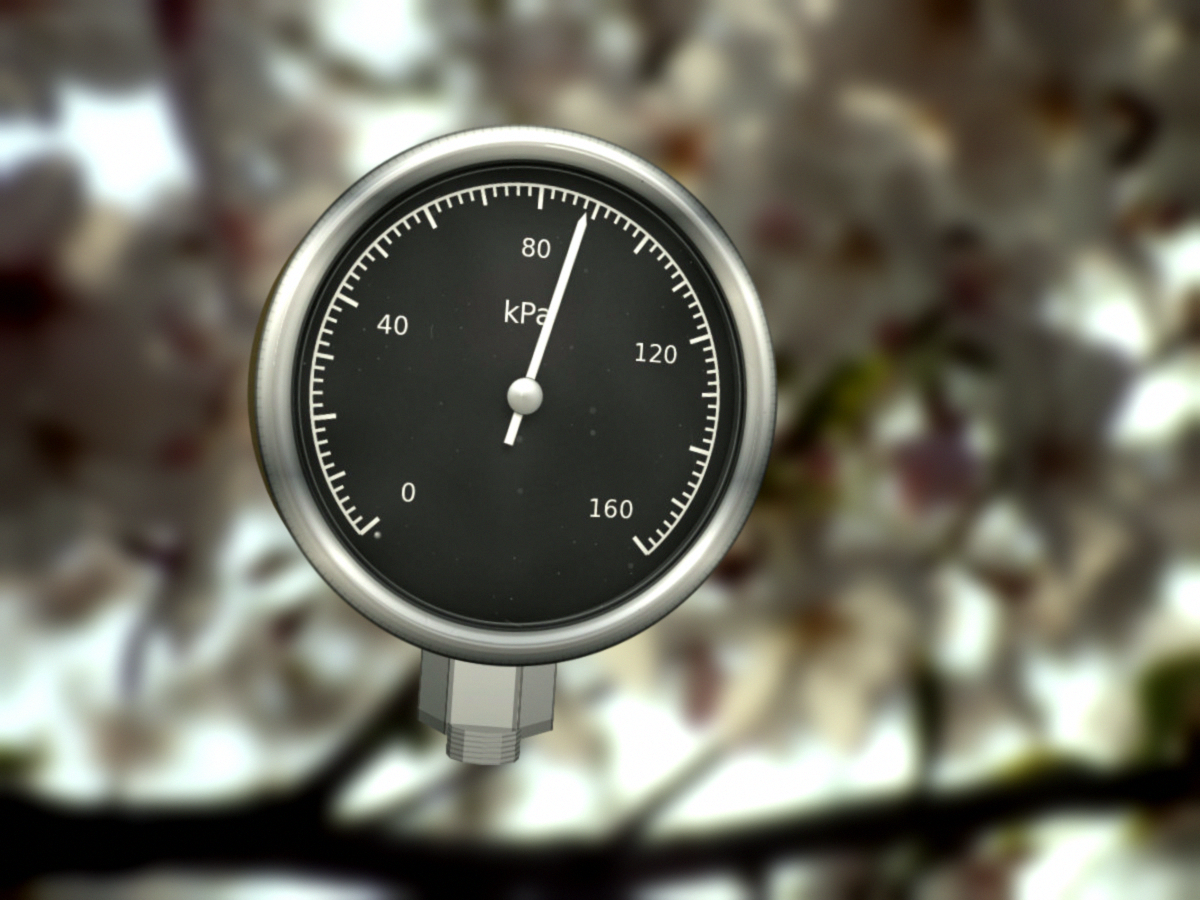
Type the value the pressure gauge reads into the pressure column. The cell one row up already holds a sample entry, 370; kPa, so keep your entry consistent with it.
88; kPa
